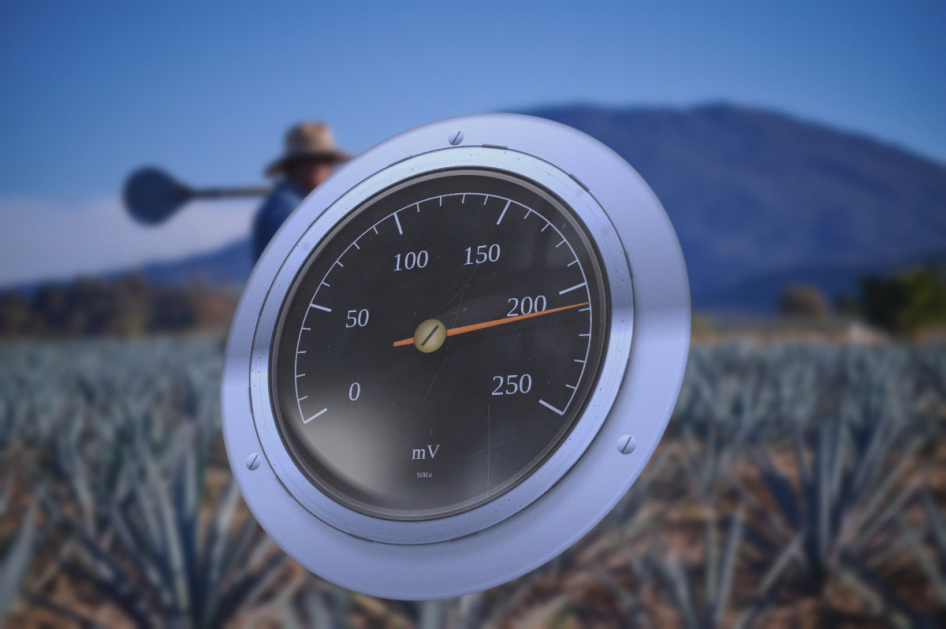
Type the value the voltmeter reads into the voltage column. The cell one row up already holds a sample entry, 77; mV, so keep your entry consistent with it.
210; mV
